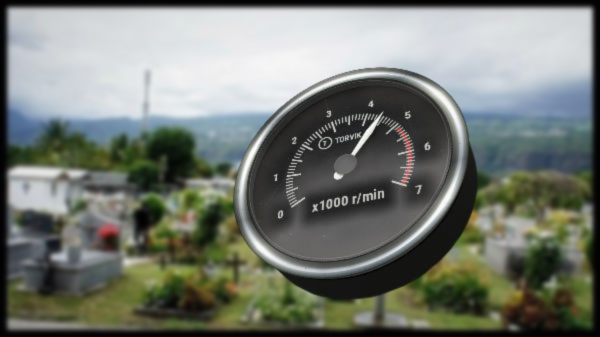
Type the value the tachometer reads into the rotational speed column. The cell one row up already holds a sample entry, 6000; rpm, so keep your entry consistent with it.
4500; rpm
